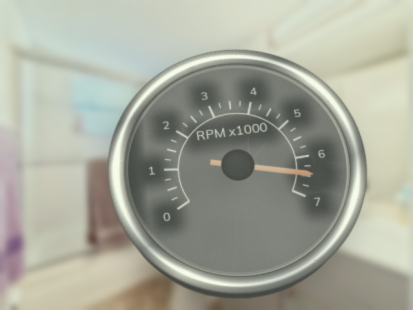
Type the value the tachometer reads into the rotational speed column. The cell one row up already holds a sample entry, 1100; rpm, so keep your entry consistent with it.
6500; rpm
